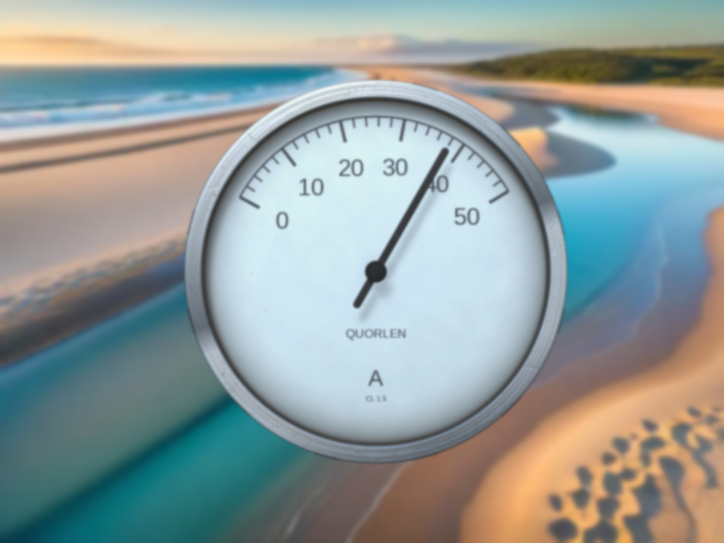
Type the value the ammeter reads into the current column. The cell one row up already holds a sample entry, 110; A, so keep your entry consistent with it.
38; A
